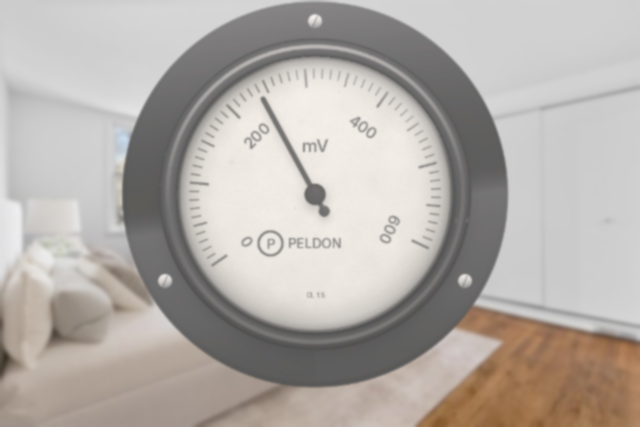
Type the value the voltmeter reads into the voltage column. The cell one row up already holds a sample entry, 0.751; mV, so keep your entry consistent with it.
240; mV
